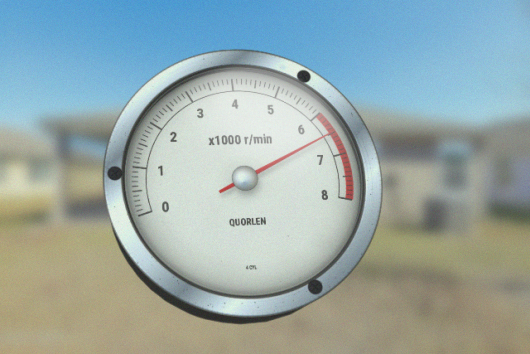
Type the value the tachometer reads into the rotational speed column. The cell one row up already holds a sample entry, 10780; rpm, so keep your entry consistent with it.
6500; rpm
